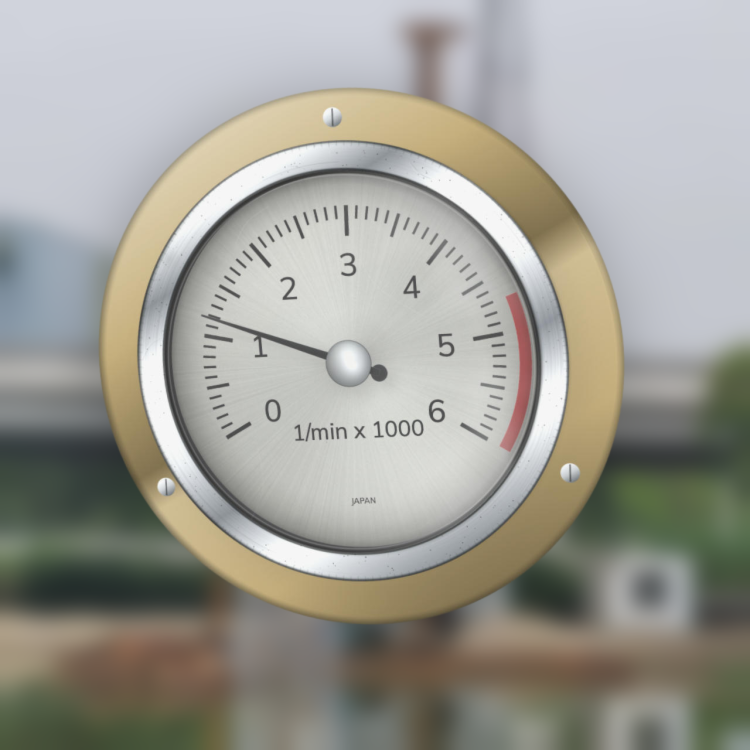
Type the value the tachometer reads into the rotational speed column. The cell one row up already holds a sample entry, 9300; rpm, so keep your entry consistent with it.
1200; rpm
